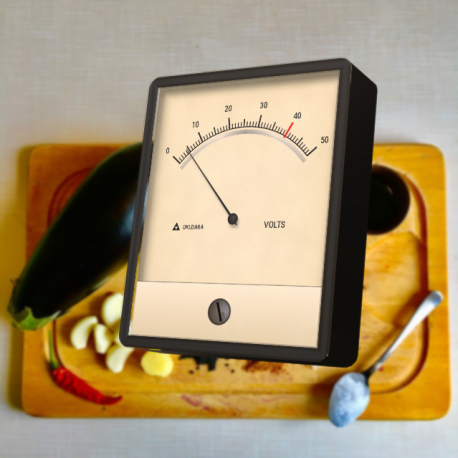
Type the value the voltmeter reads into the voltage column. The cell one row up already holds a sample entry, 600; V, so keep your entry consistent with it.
5; V
